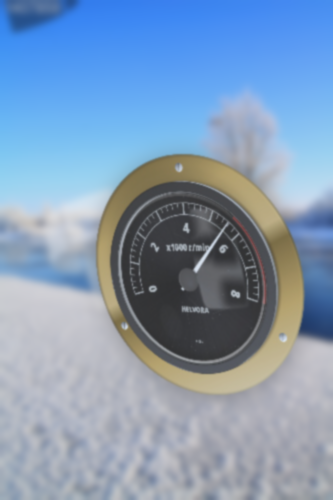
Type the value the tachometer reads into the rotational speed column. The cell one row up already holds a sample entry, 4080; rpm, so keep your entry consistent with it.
5600; rpm
